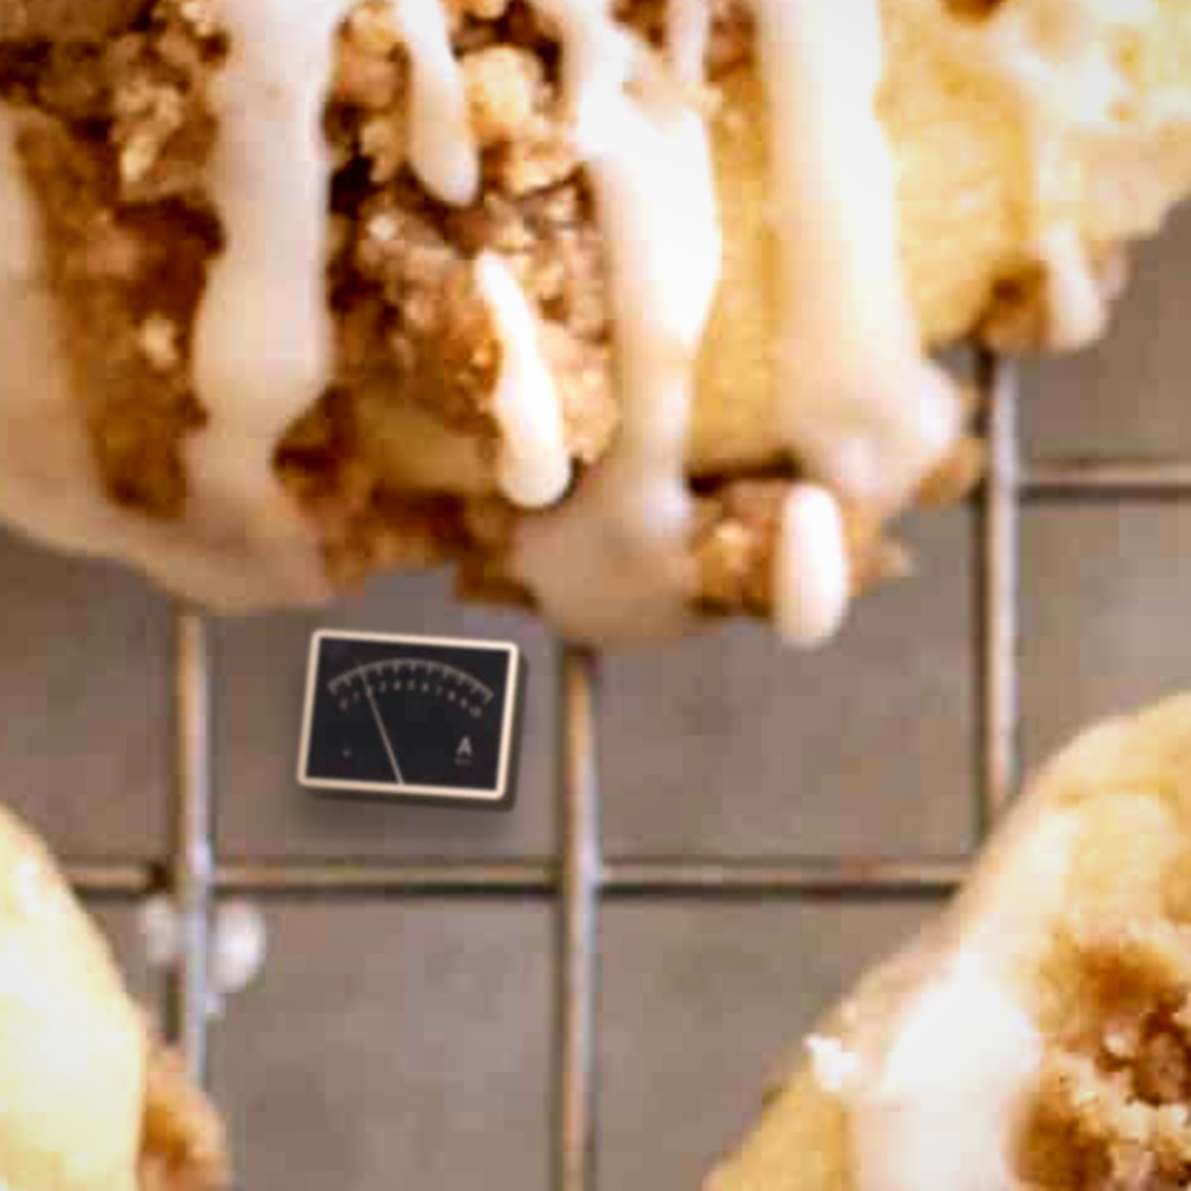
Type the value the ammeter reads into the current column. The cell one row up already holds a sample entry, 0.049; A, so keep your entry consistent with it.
2; A
